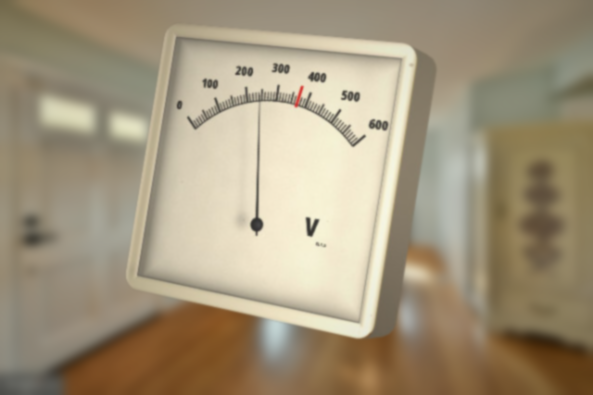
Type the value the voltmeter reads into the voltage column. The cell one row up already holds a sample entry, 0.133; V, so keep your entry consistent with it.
250; V
